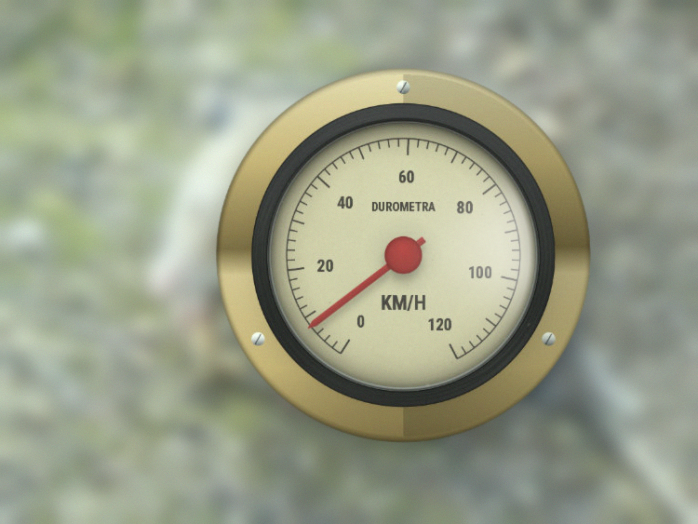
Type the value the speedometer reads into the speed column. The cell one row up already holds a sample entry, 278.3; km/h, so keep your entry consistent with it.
8; km/h
